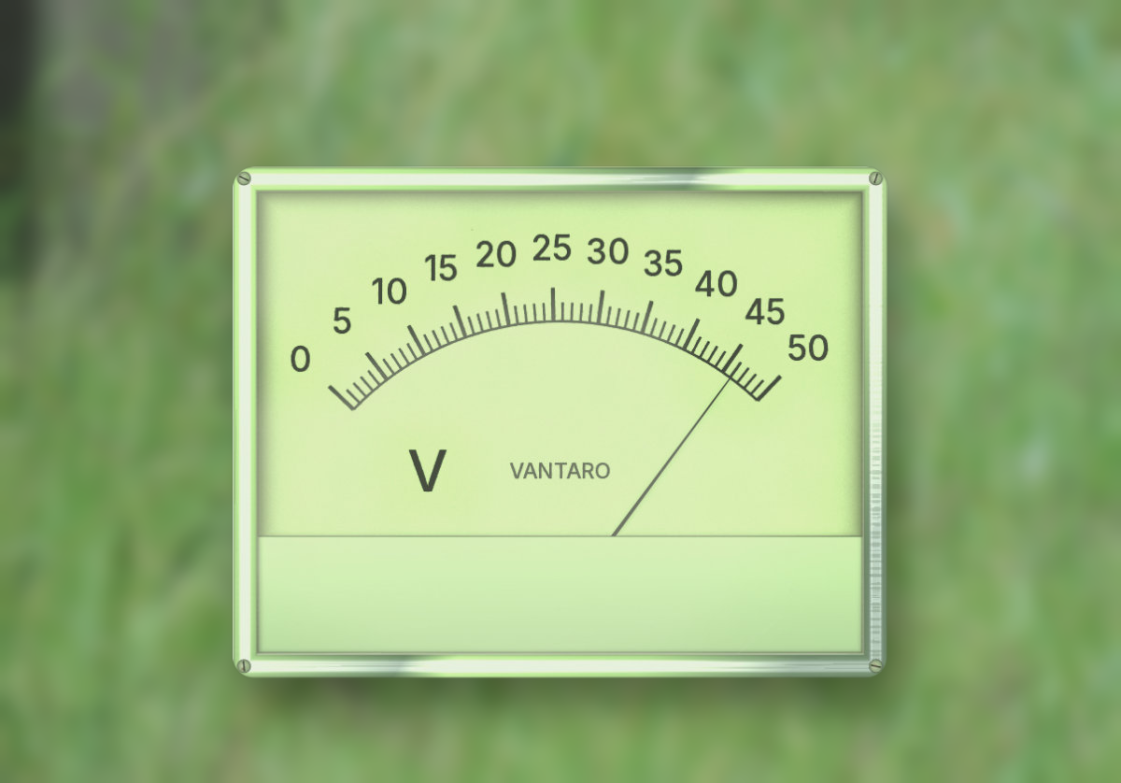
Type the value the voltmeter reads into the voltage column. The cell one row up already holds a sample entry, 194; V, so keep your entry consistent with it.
46; V
